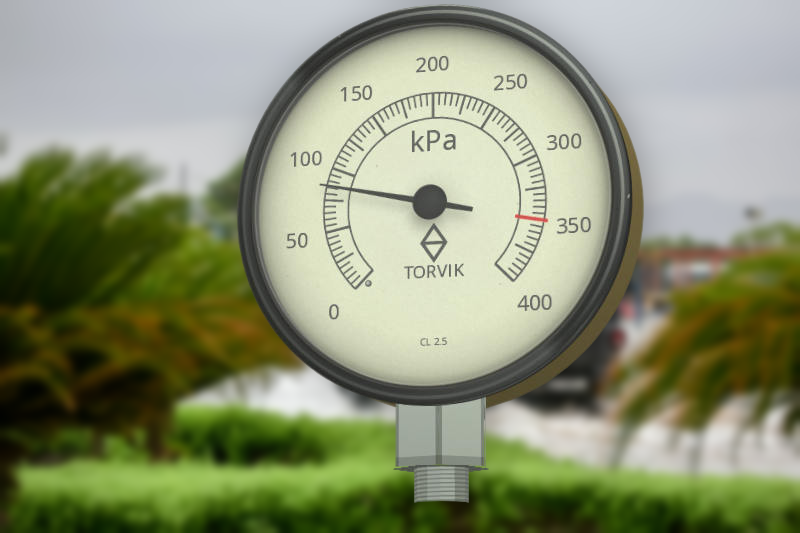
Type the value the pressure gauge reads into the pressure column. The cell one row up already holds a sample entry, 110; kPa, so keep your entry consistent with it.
85; kPa
